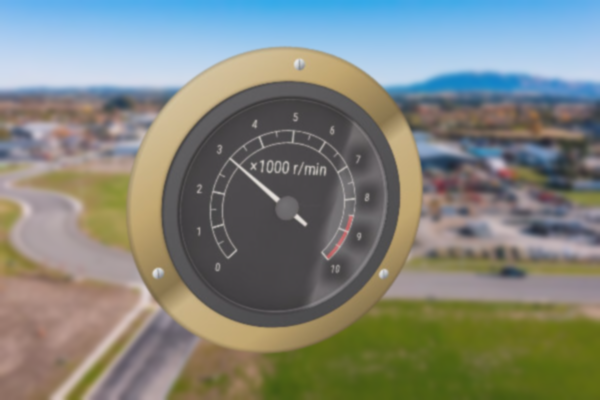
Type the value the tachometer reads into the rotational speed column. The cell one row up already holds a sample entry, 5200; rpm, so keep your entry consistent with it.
3000; rpm
